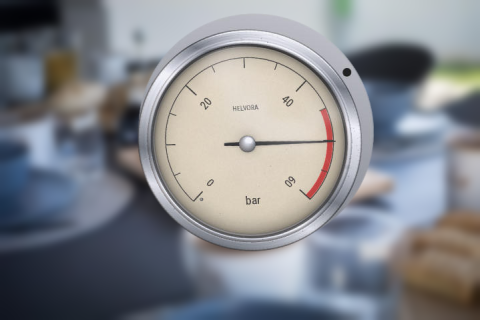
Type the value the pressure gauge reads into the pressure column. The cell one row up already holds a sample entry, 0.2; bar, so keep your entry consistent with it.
50; bar
